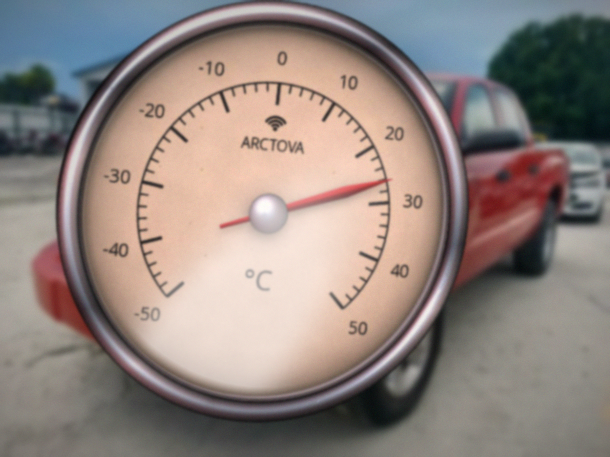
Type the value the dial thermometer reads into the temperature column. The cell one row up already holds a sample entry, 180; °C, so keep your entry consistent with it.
26; °C
